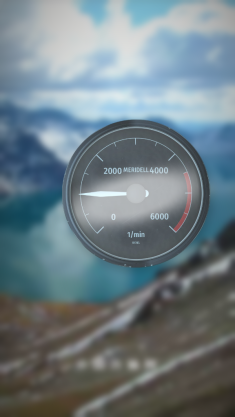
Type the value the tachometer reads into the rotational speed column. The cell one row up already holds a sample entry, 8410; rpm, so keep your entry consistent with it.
1000; rpm
